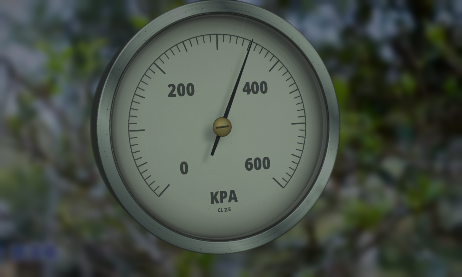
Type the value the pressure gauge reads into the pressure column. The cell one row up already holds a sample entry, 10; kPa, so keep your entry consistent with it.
350; kPa
